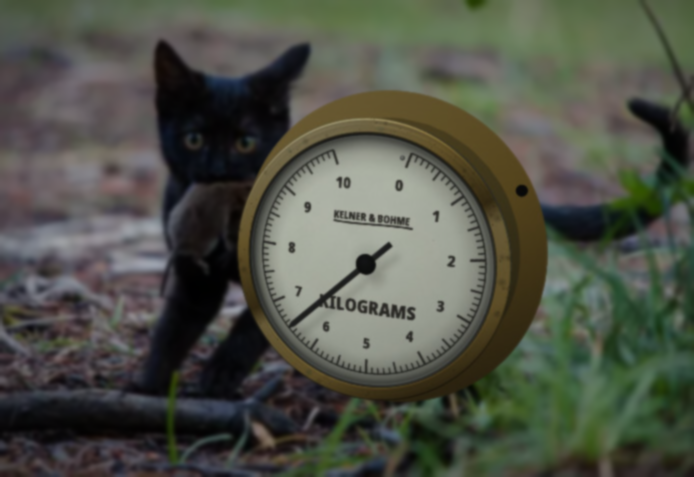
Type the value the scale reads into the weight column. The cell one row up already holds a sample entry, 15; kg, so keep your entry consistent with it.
6.5; kg
